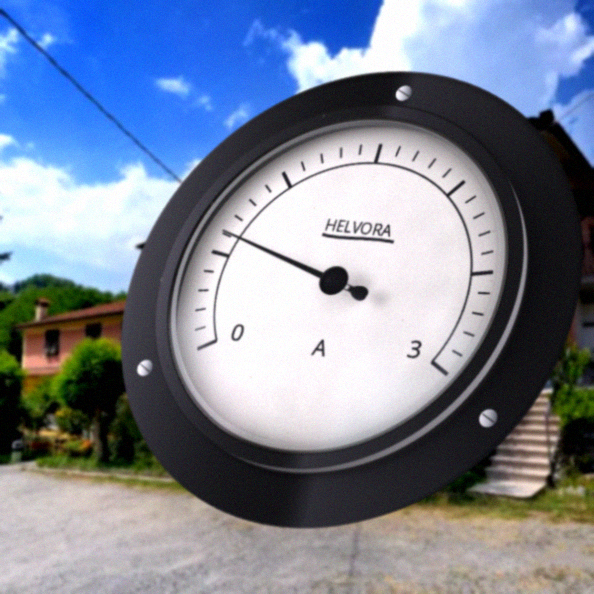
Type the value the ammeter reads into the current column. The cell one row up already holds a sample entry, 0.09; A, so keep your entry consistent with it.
0.6; A
